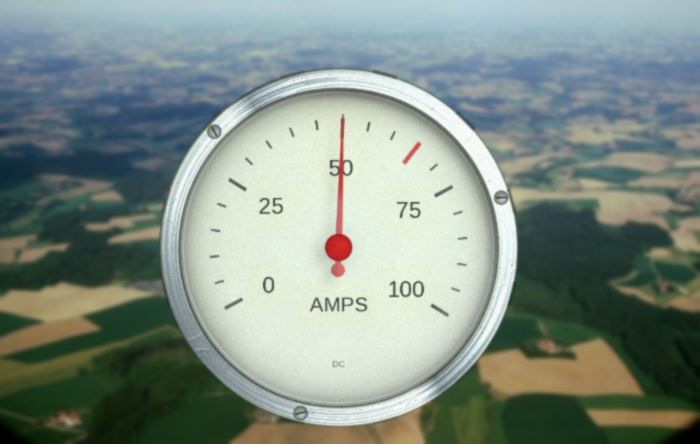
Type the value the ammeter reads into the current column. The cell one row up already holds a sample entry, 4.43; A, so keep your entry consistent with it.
50; A
